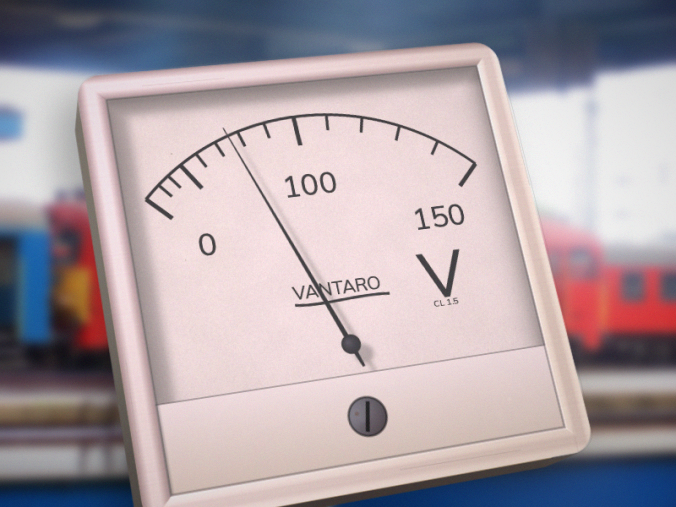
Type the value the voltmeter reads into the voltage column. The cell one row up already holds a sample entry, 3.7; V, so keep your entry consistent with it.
75; V
